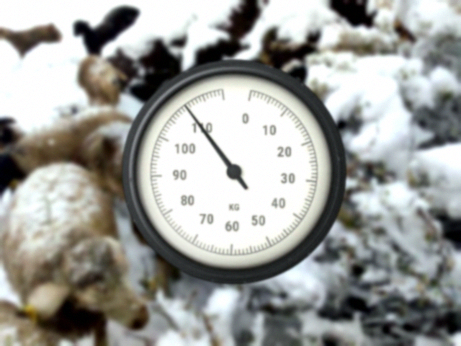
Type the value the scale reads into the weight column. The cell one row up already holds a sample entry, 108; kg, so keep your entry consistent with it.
110; kg
